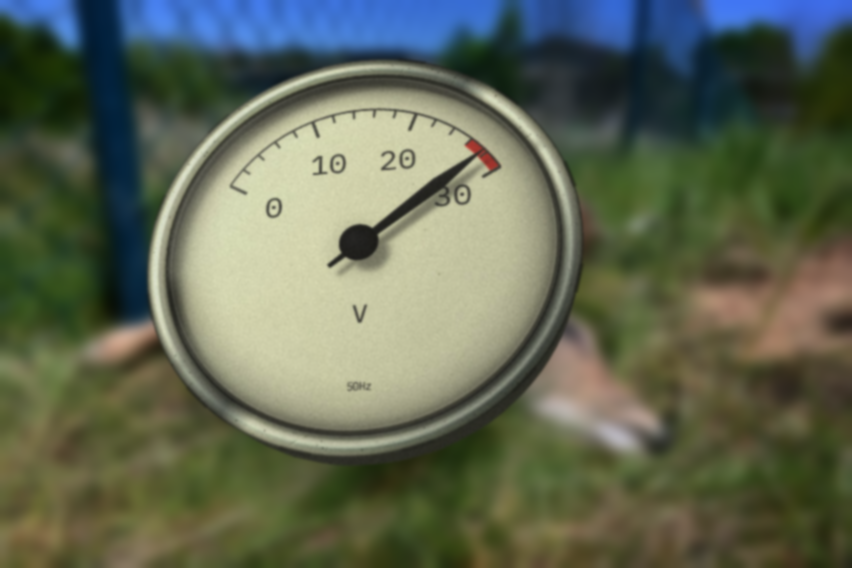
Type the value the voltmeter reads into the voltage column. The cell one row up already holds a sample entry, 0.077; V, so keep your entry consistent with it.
28; V
